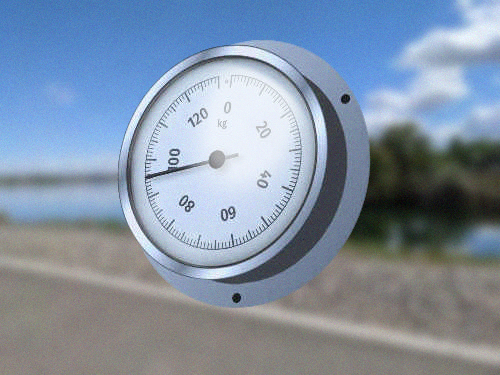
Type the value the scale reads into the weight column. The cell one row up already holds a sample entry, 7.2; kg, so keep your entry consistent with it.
95; kg
